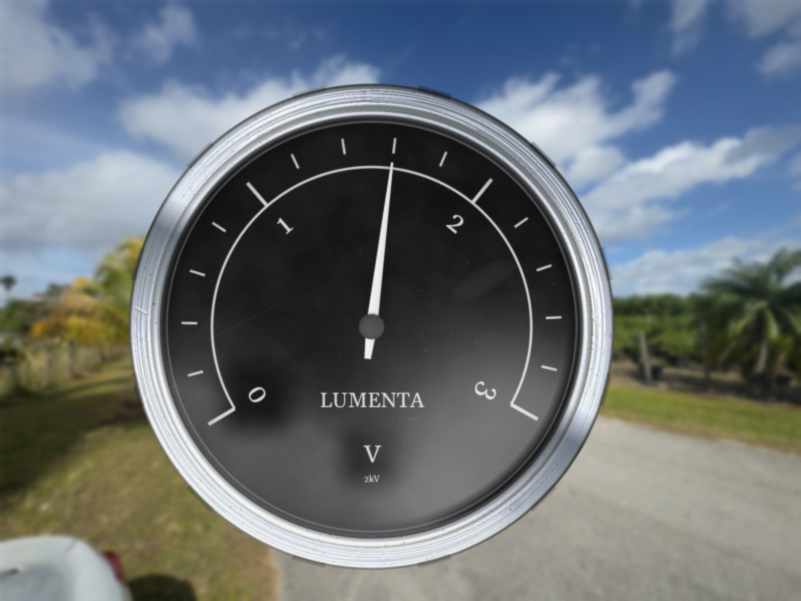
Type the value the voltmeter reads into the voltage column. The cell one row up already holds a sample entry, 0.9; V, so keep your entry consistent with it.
1.6; V
